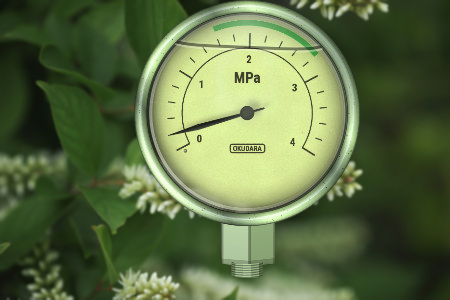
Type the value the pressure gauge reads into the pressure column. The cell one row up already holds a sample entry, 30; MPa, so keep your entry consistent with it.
0.2; MPa
